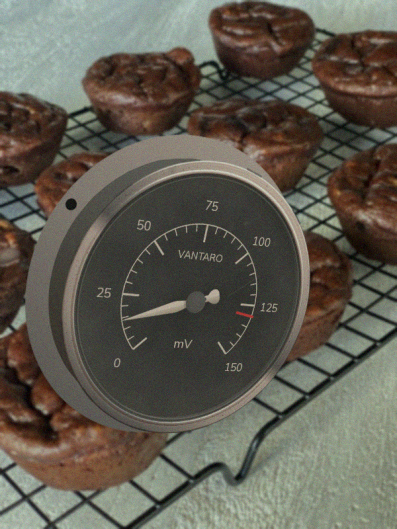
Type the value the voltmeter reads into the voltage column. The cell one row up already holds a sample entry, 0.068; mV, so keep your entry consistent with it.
15; mV
